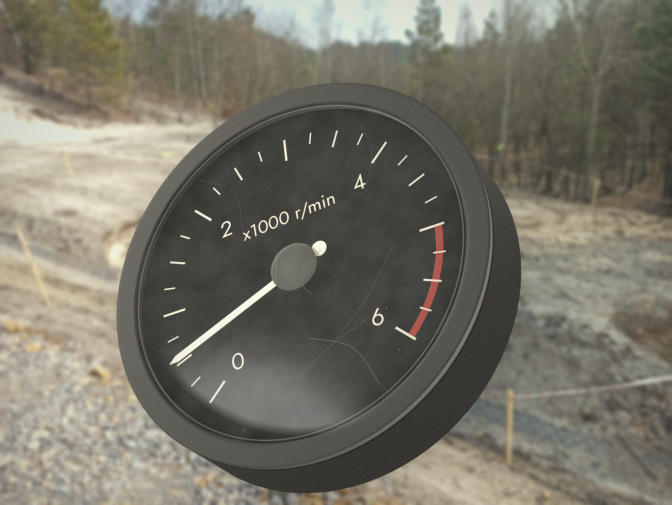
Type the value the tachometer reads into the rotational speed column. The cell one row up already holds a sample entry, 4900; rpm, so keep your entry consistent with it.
500; rpm
